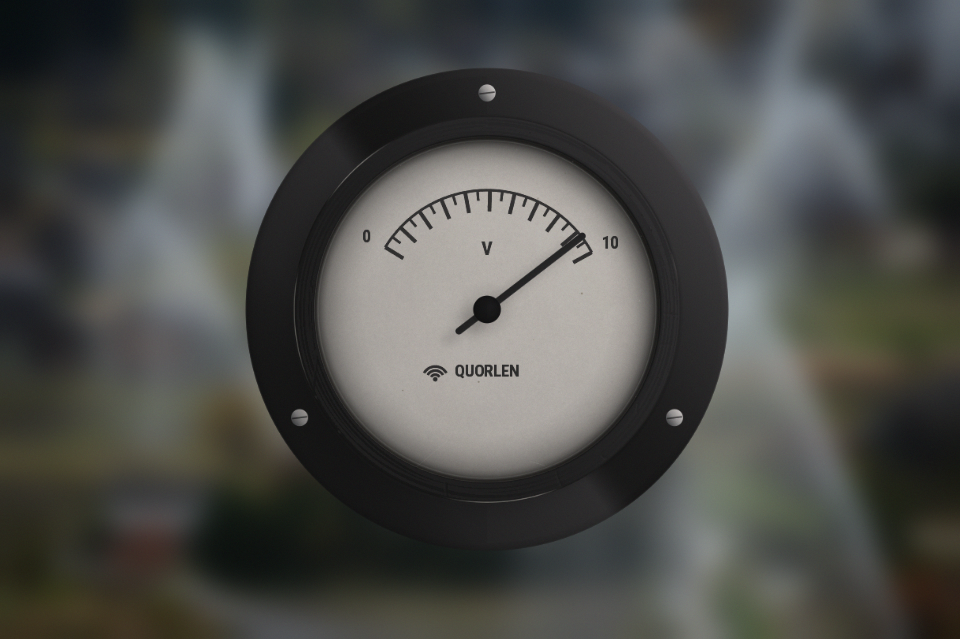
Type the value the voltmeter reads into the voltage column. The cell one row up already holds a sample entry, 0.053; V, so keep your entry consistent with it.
9.25; V
